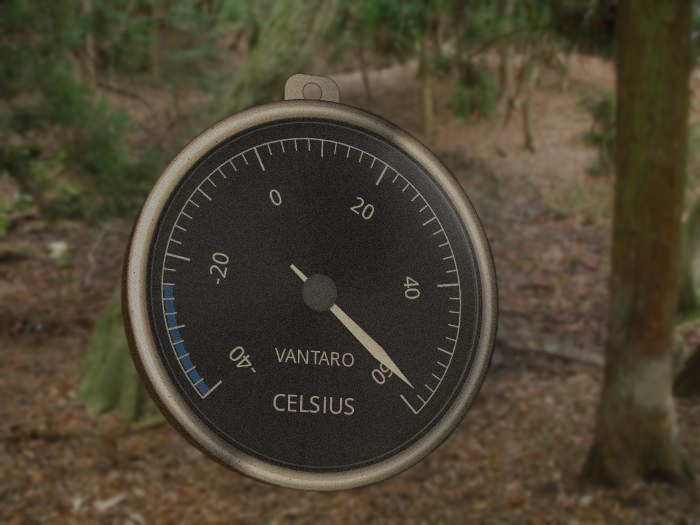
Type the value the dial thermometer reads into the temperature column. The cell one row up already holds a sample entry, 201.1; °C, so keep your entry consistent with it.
58; °C
